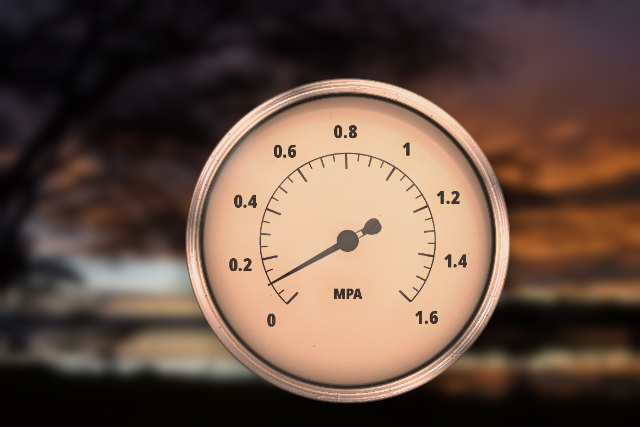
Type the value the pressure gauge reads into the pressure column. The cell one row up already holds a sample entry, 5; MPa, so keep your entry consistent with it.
0.1; MPa
